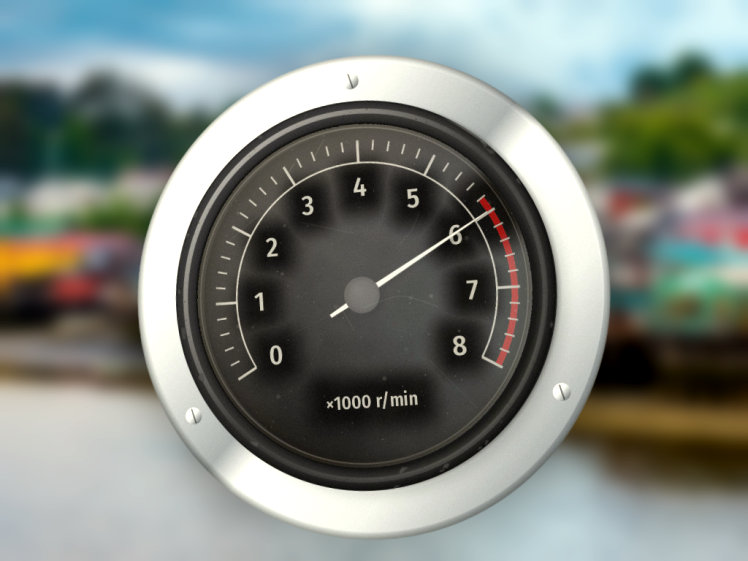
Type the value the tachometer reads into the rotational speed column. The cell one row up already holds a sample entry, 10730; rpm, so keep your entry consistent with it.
6000; rpm
